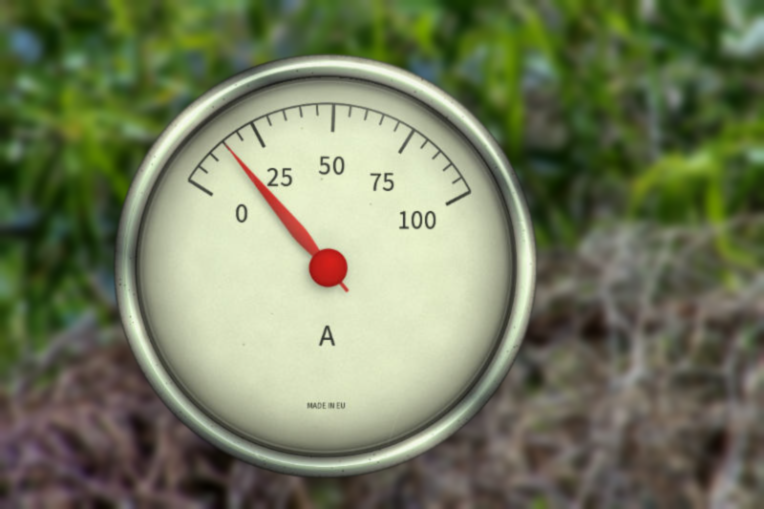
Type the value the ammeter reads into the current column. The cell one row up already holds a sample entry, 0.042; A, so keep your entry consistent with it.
15; A
